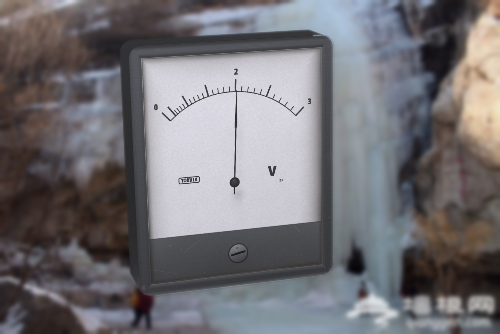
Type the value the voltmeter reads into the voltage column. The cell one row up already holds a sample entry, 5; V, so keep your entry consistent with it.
2; V
